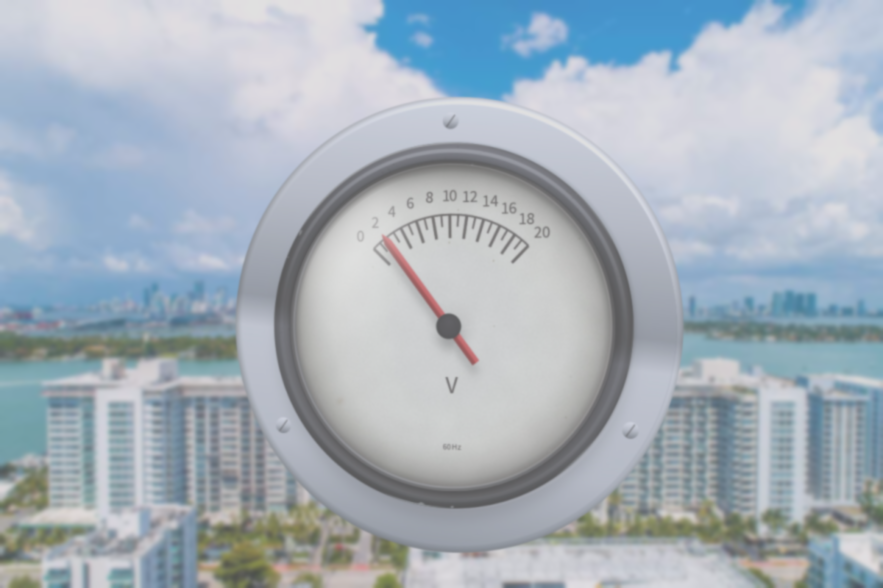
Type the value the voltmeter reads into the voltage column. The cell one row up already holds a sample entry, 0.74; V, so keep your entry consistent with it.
2; V
